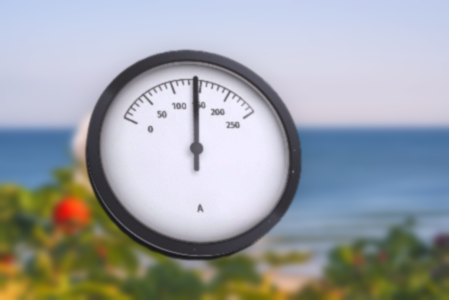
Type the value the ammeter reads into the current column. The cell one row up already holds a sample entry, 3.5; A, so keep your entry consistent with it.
140; A
